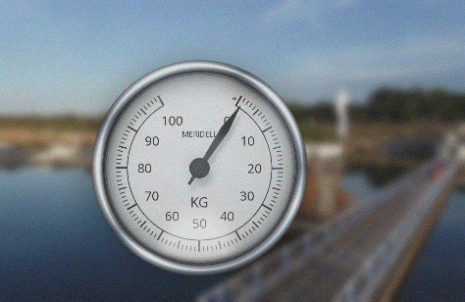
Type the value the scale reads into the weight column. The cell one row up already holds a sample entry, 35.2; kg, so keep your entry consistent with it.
1; kg
